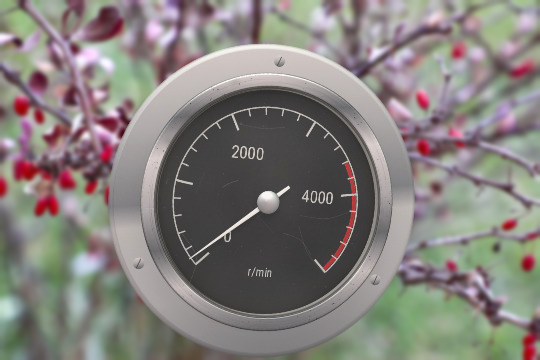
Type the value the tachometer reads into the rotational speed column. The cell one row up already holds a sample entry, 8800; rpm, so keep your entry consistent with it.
100; rpm
